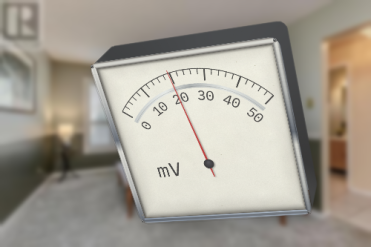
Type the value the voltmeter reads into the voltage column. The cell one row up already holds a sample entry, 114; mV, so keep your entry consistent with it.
20; mV
